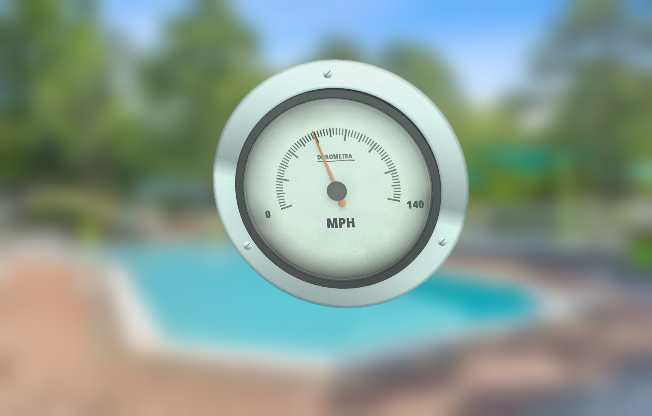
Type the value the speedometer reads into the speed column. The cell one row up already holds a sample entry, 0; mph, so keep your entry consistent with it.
60; mph
